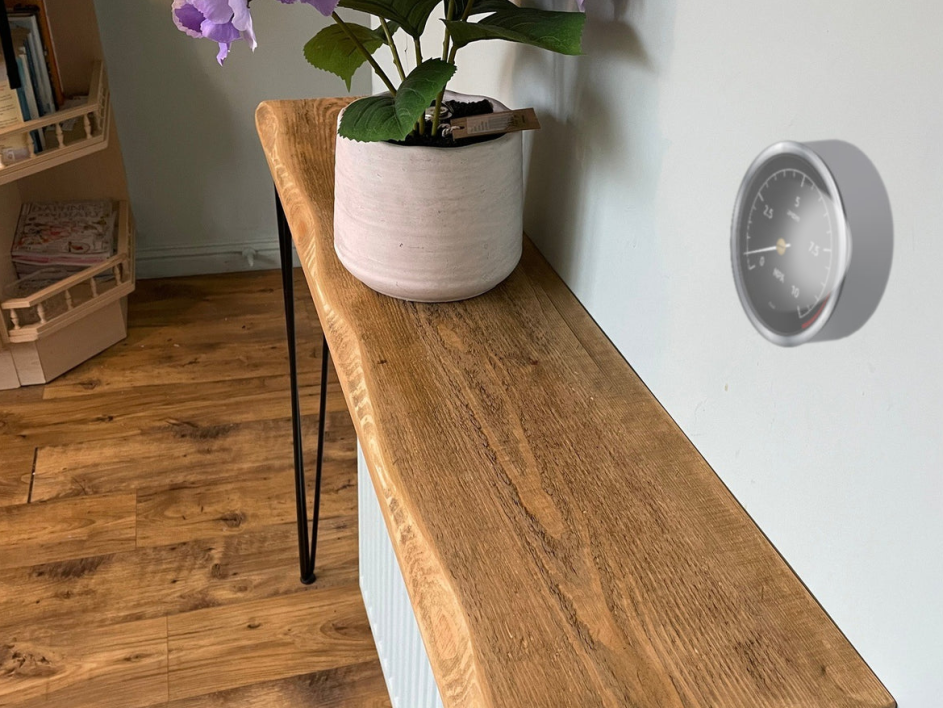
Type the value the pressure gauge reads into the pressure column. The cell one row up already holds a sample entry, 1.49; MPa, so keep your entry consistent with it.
0.5; MPa
